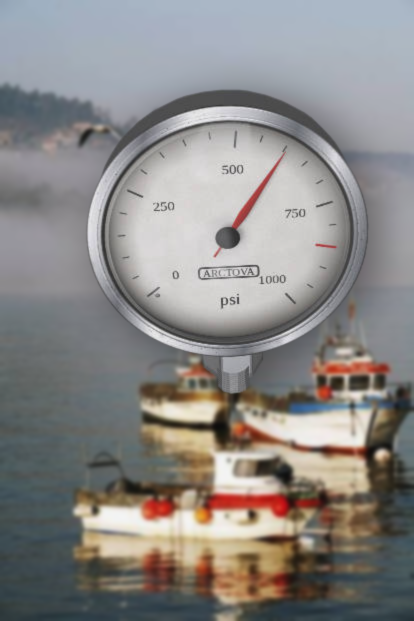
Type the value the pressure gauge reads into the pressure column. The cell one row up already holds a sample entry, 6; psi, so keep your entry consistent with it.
600; psi
